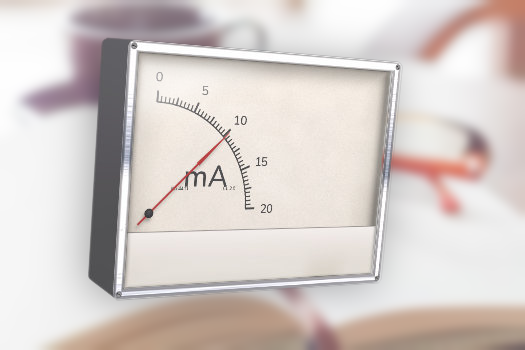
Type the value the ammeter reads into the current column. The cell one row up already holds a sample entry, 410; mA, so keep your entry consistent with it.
10; mA
